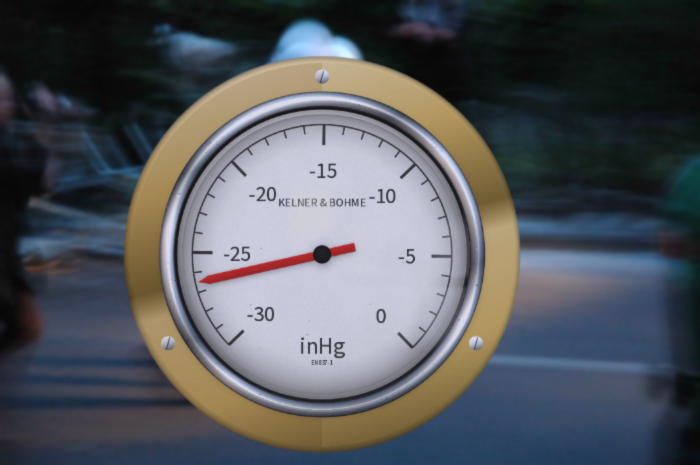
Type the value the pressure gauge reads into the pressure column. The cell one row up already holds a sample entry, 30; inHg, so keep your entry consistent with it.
-26.5; inHg
